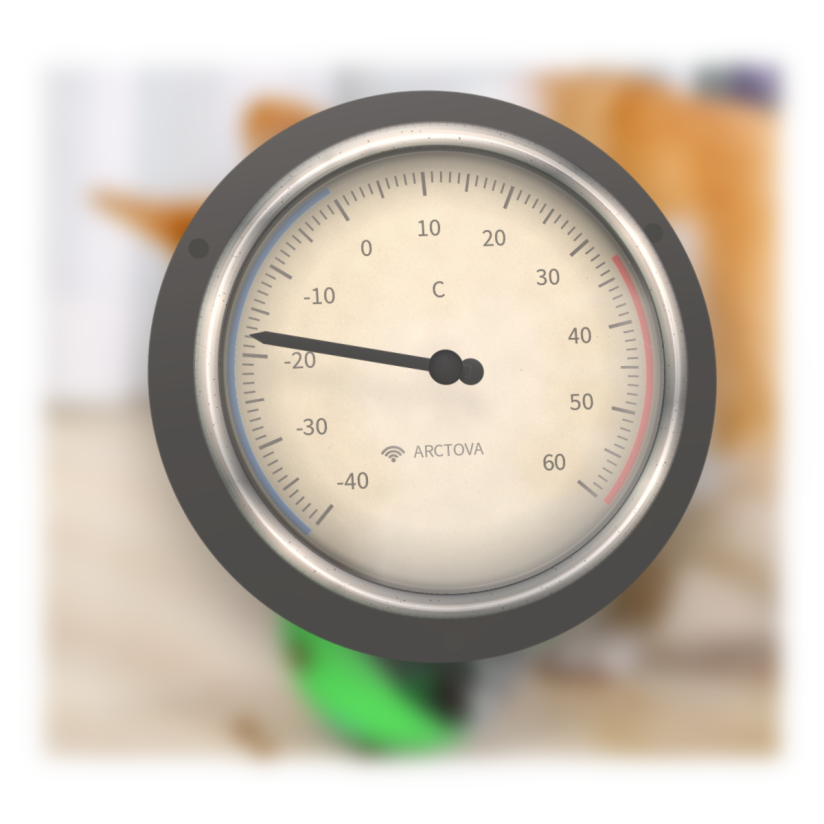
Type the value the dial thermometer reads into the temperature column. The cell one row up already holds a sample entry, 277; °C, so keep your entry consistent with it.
-18; °C
